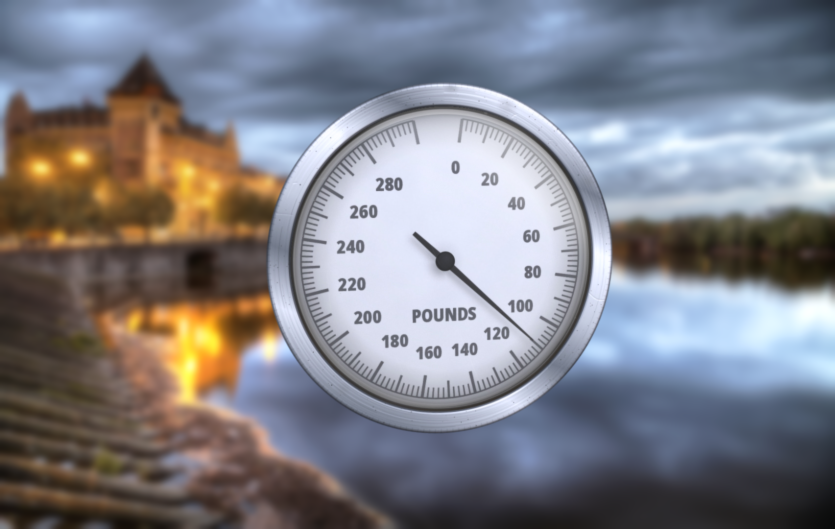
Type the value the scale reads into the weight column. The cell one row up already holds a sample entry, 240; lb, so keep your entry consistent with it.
110; lb
